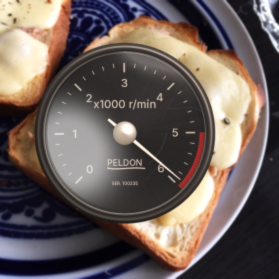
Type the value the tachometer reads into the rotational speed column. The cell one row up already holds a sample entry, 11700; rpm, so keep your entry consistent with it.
5900; rpm
